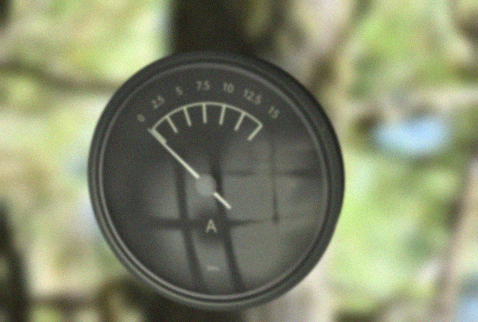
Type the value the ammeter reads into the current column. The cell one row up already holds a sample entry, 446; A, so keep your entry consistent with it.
0; A
